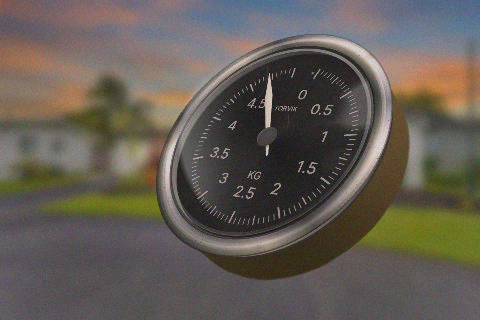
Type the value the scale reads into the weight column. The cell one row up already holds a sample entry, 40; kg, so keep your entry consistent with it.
4.75; kg
